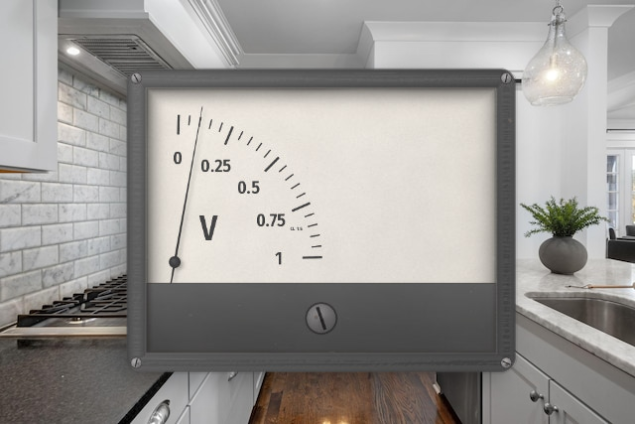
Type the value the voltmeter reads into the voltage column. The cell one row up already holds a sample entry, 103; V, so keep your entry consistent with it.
0.1; V
